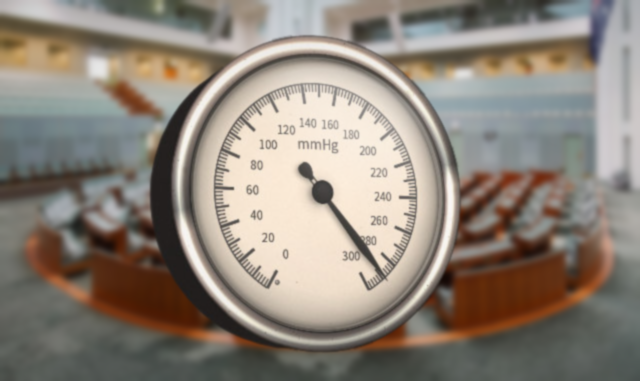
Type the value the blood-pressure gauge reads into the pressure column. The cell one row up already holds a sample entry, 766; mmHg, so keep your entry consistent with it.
290; mmHg
